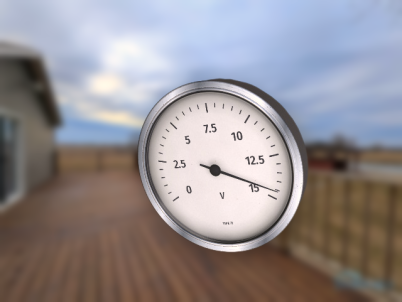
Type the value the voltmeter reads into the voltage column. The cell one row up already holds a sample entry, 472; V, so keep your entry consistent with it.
14.5; V
